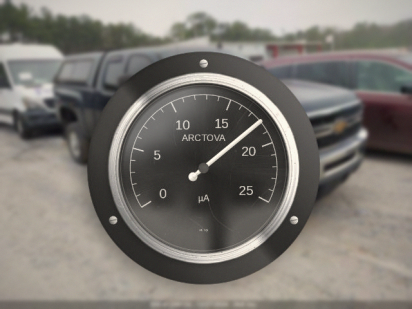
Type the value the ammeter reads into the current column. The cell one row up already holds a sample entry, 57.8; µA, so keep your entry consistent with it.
18; µA
